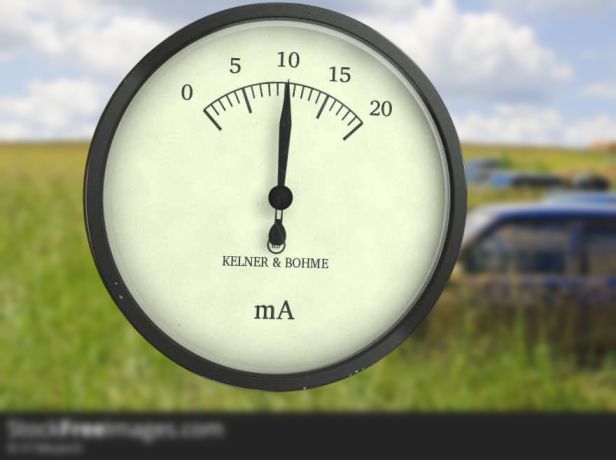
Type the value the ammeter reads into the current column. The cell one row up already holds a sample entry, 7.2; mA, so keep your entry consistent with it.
10; mA
